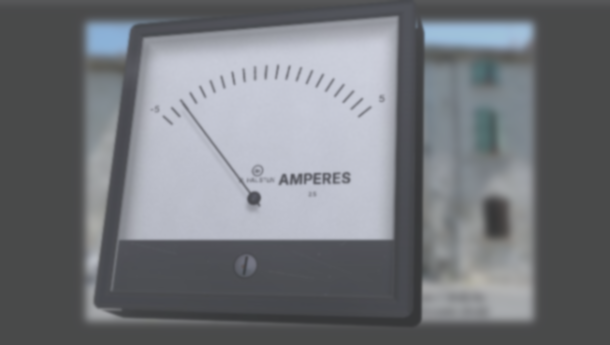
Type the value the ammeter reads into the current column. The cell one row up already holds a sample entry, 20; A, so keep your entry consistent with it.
-4; A
